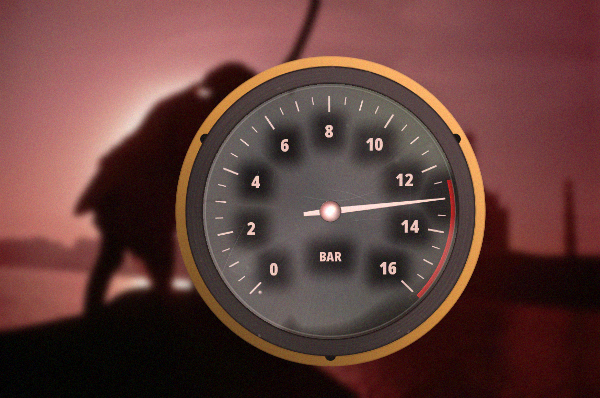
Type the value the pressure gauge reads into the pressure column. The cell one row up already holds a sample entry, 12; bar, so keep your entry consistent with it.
13; bar
